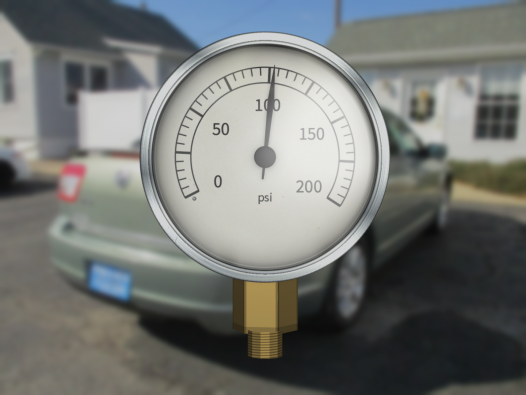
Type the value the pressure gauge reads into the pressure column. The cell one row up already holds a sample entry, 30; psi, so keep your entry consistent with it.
102.5; psi
